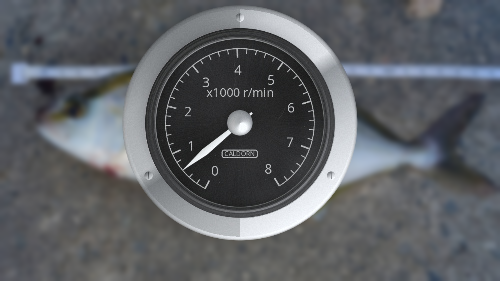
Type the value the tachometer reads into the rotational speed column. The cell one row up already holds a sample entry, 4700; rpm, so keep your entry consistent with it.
600; rpm
